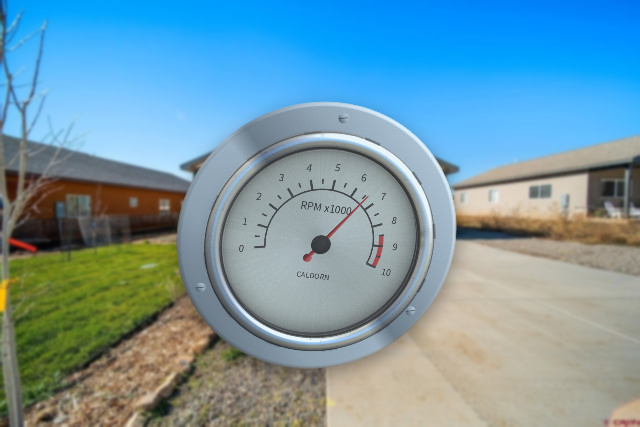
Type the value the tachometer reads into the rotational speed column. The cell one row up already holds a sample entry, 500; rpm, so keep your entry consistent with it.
6500; rpm
